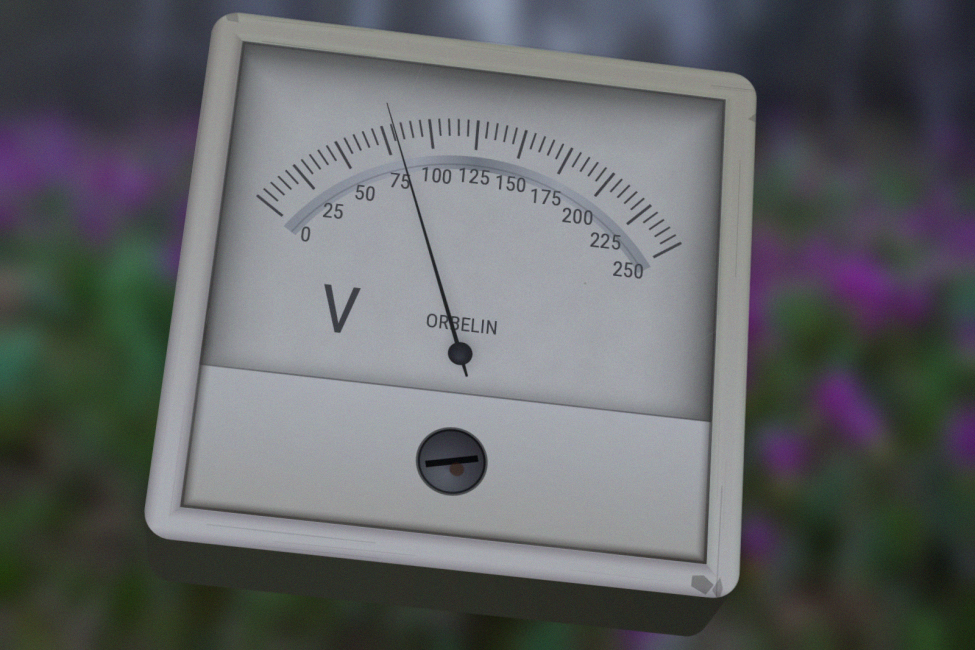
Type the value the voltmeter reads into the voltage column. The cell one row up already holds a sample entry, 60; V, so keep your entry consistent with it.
80; V
